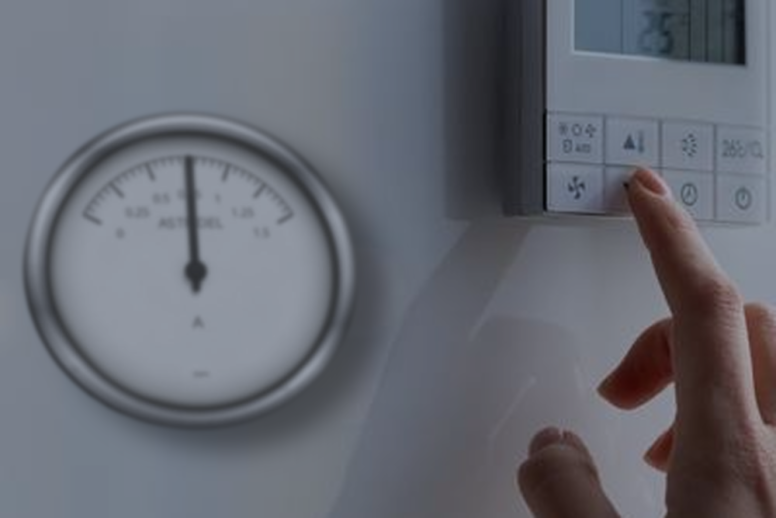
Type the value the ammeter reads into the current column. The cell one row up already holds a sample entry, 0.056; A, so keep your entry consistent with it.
0.75; A
